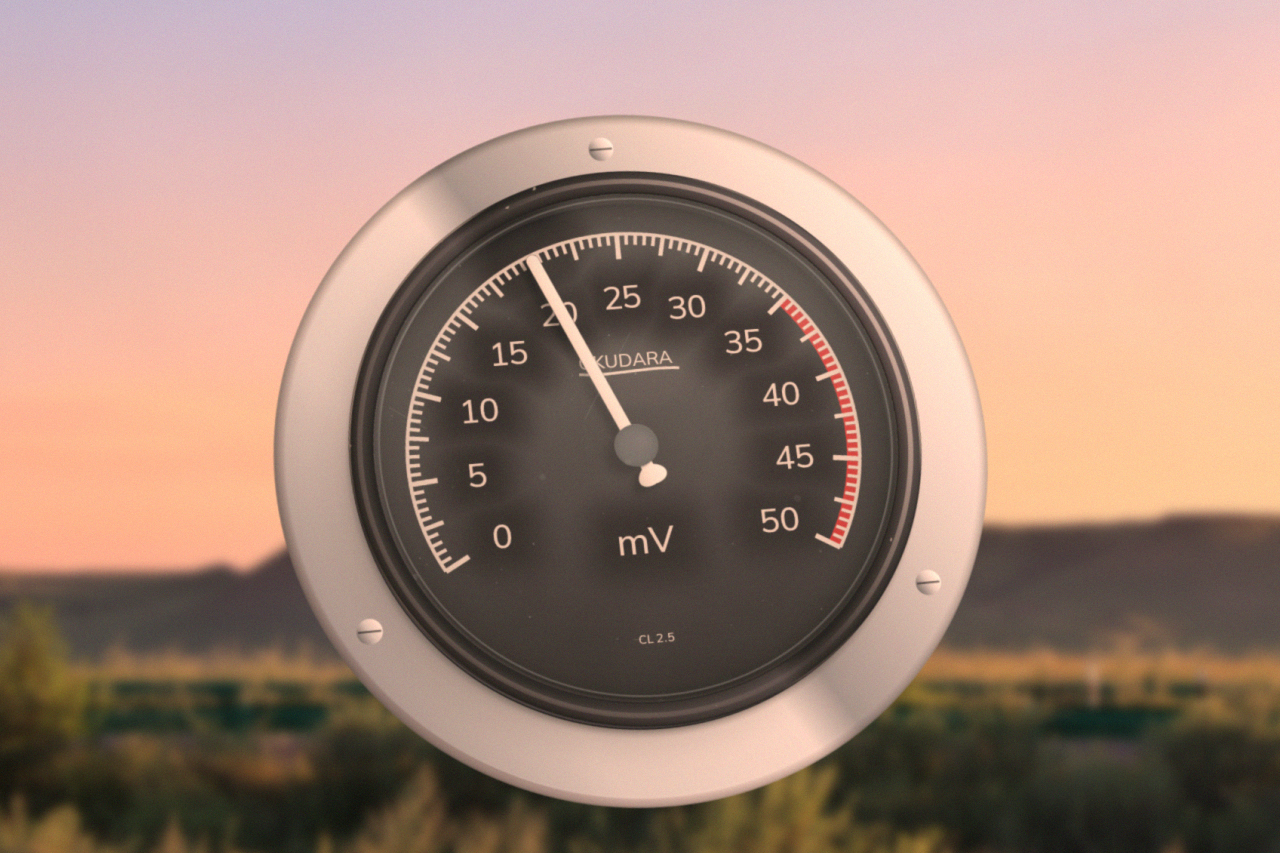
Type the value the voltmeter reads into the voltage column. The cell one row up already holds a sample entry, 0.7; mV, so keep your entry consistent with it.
20; mV
